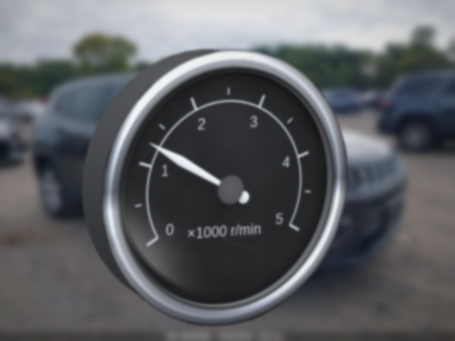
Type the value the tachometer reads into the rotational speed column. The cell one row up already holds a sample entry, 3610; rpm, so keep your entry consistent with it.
1250; rpm
